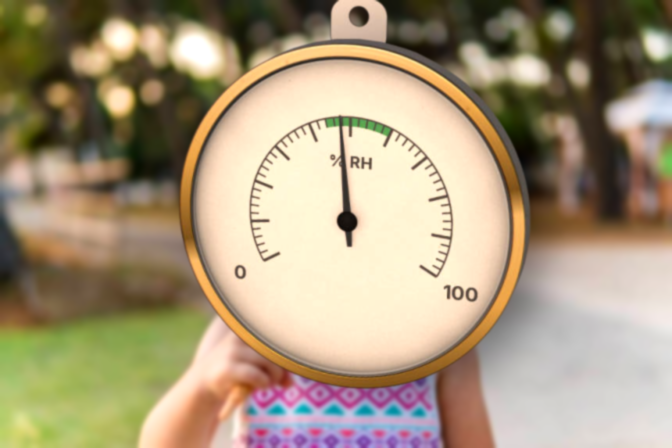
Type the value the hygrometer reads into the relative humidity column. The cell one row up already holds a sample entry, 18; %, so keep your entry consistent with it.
48; %
